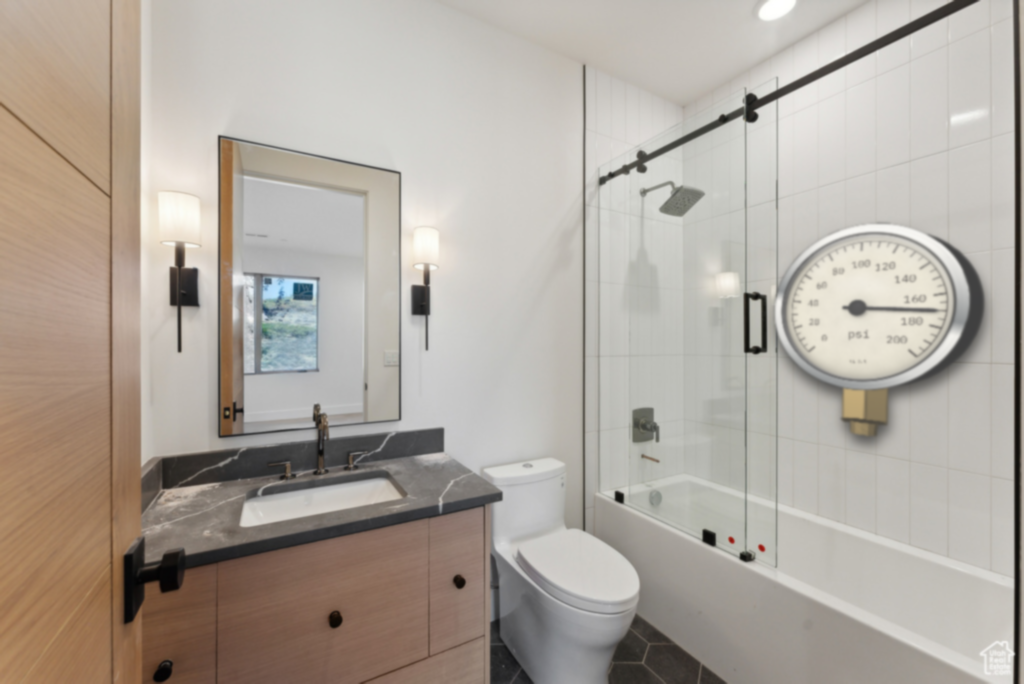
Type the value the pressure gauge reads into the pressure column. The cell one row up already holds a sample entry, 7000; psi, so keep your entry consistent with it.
170; psi
